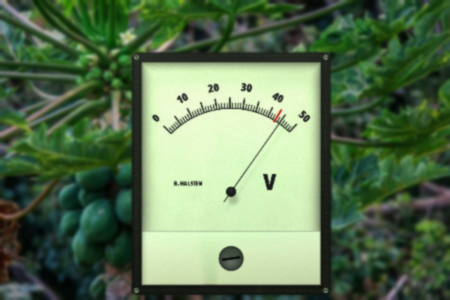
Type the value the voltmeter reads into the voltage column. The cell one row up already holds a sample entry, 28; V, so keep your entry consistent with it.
45; V
